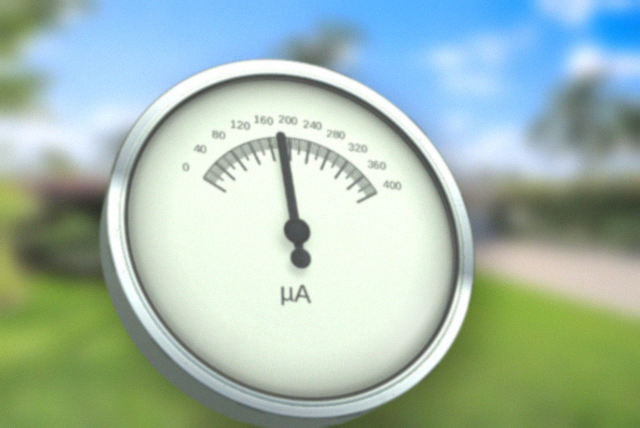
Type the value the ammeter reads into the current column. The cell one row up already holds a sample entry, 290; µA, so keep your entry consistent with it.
180; µA
